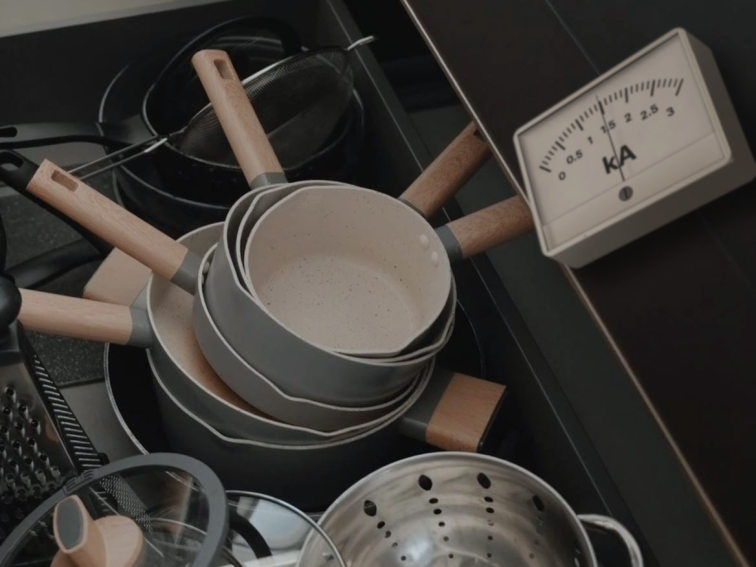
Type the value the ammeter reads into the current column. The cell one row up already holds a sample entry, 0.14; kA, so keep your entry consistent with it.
1.5; kA
